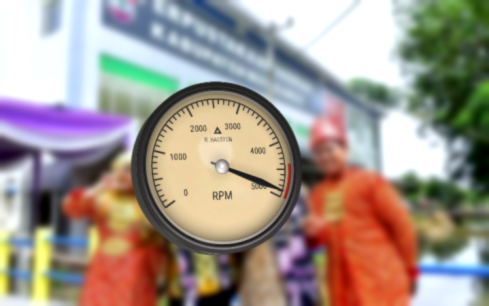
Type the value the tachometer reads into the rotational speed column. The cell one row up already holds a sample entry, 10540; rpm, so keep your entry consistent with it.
4900; rpm
